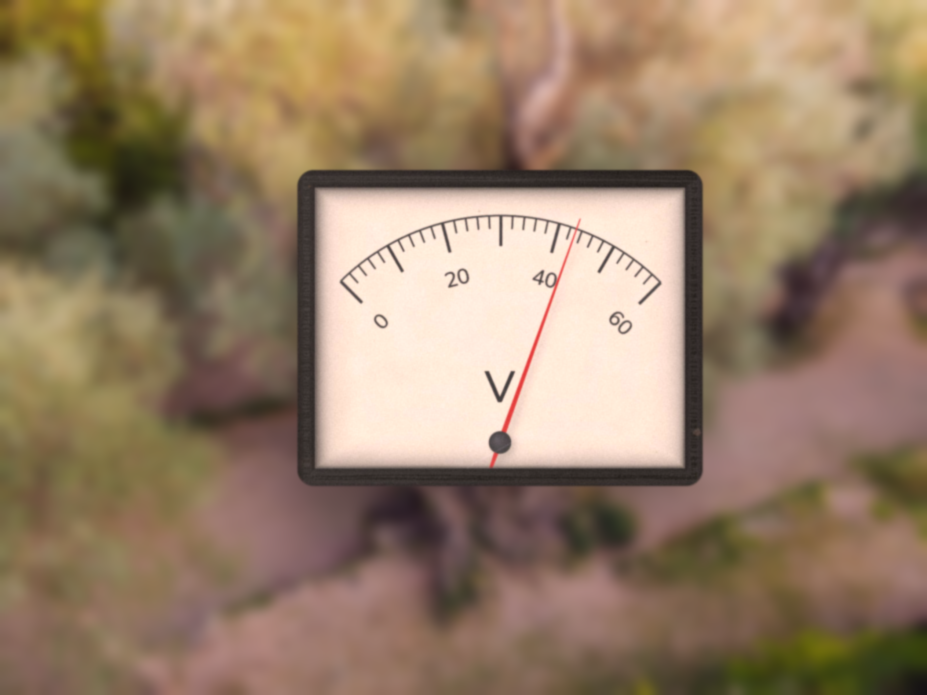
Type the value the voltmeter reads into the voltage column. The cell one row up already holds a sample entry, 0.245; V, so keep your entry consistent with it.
43; V
